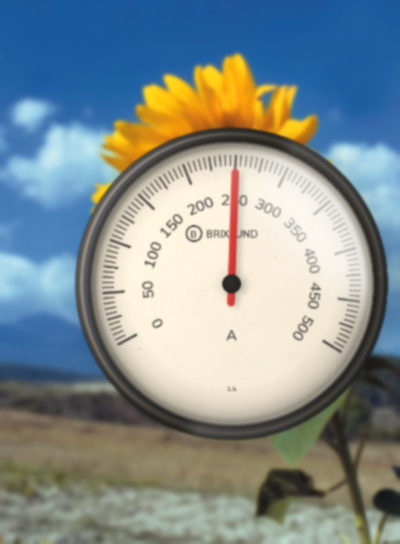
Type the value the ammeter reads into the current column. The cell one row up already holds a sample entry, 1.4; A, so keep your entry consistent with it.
250; A
